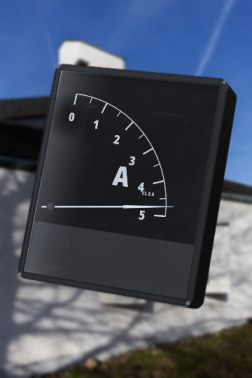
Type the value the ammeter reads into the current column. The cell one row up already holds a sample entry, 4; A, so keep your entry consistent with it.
4.75; A
